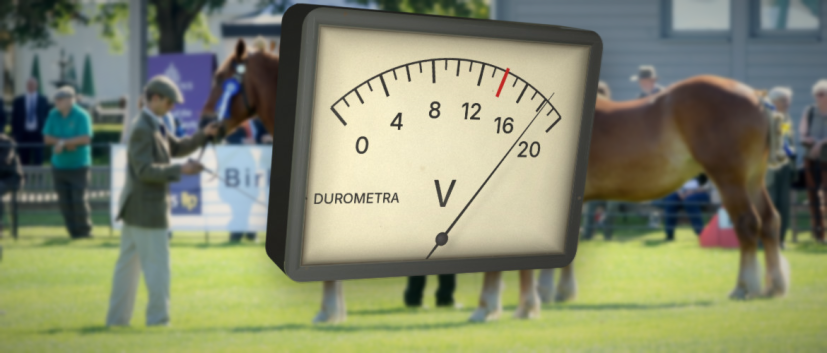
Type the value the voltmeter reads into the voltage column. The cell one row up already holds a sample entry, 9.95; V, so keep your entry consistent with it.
18; V
